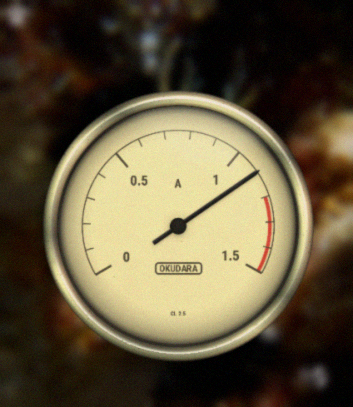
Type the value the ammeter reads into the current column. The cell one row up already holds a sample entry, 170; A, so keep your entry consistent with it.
1.1; A
